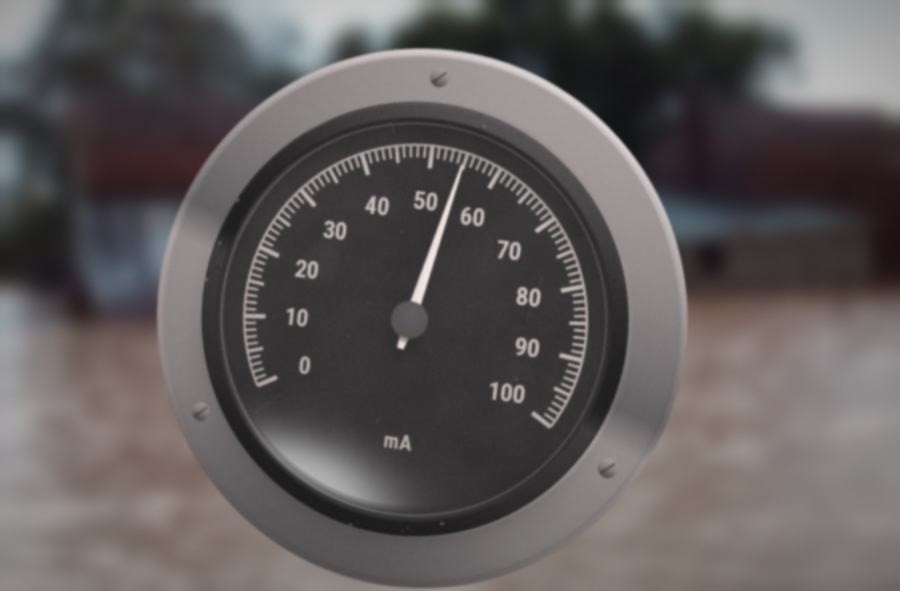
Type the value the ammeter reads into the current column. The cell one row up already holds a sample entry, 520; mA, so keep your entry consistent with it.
55; mA
